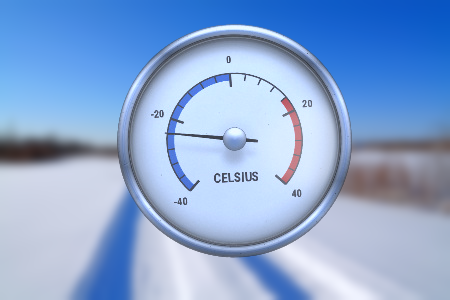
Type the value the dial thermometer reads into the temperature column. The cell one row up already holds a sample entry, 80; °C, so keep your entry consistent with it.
-24; °C
